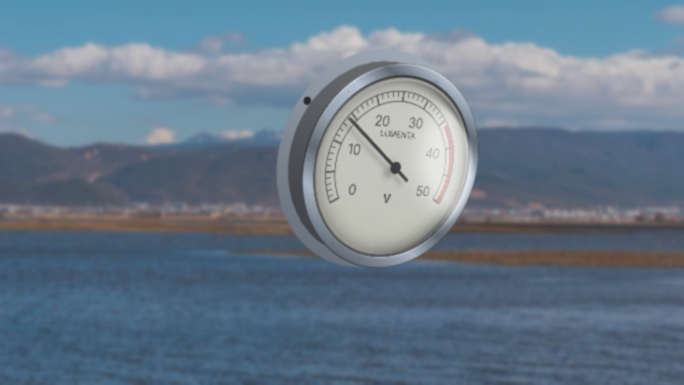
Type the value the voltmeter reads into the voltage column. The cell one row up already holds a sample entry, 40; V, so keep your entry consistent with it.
14; V
